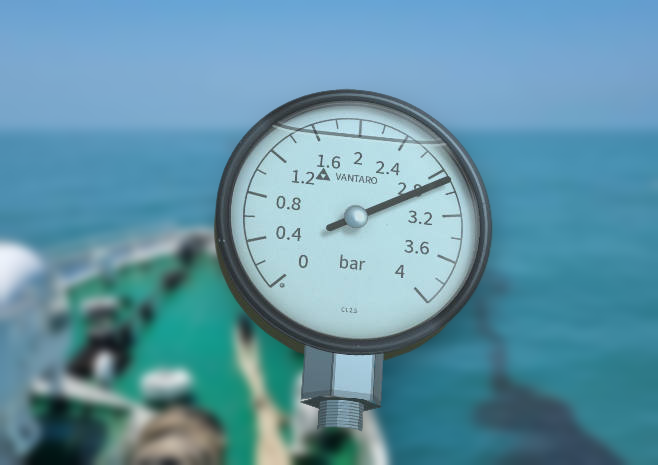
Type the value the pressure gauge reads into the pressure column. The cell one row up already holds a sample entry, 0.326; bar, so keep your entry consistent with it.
2.9; bar
